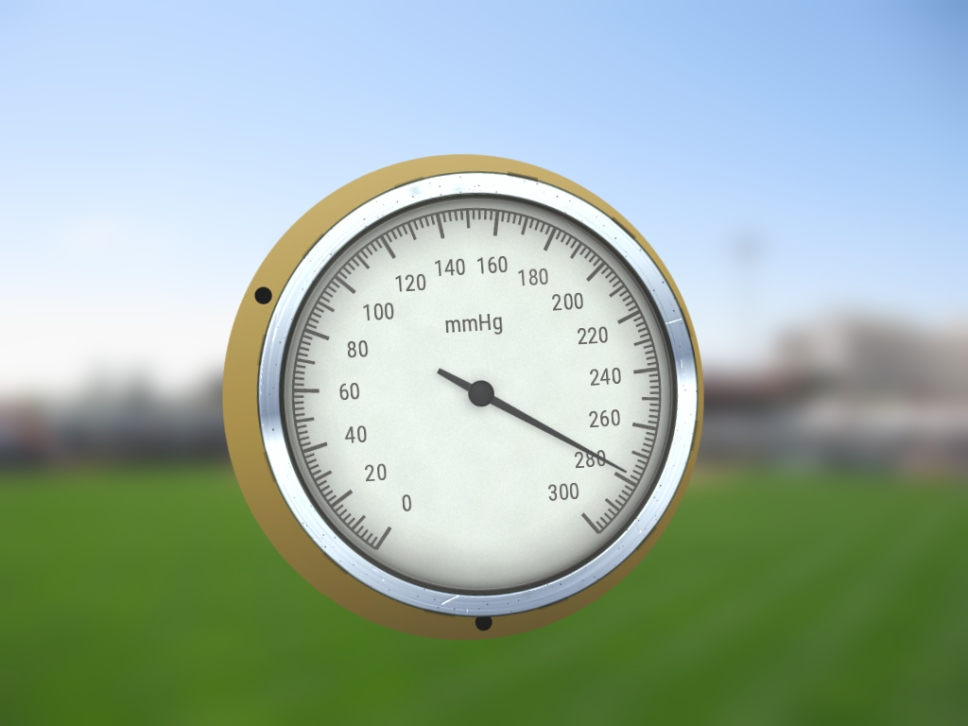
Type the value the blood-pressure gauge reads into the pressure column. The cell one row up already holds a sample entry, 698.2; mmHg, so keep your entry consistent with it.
278; mmHg
